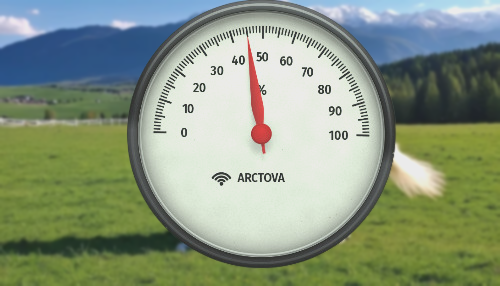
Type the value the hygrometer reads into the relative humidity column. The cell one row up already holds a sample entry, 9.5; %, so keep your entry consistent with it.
45; %
